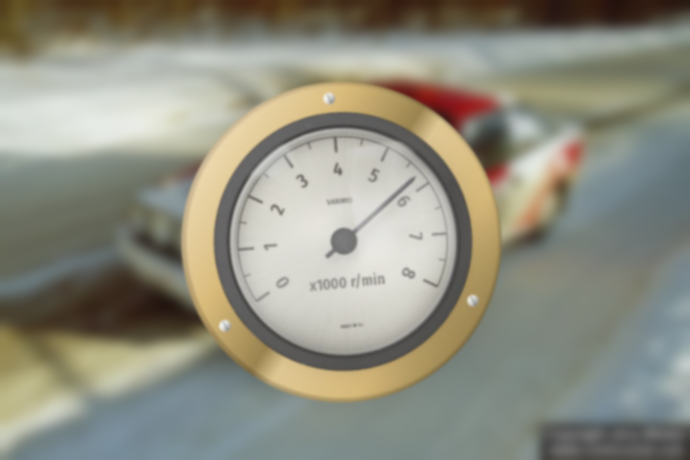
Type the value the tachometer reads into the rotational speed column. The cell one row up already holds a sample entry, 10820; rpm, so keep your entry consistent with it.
5750; rpm
